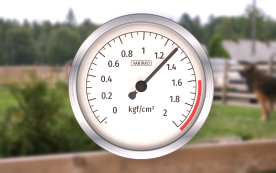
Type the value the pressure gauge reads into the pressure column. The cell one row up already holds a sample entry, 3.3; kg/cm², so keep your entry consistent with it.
1.3; kg/cm²
